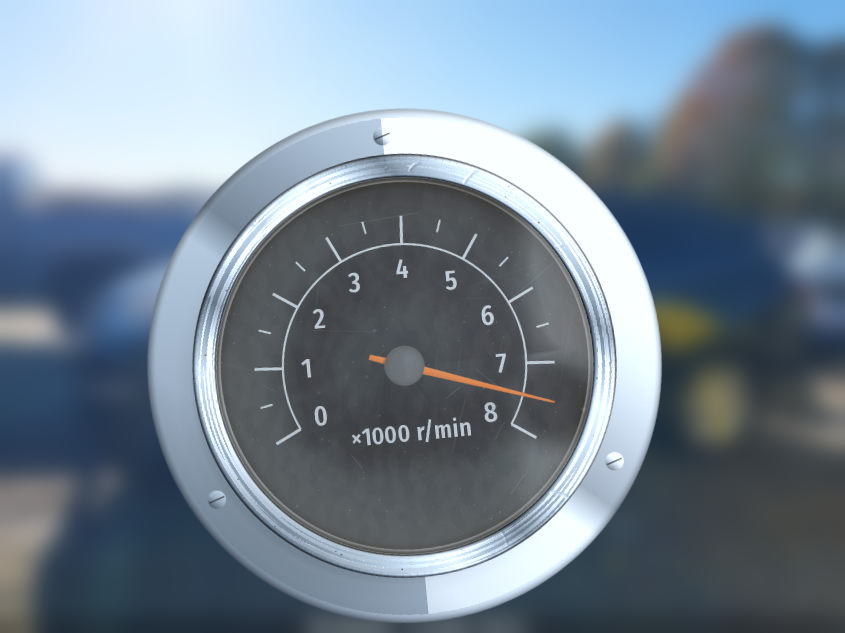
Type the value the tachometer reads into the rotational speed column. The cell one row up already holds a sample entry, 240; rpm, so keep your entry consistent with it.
7500; rpm
